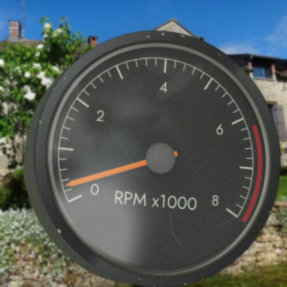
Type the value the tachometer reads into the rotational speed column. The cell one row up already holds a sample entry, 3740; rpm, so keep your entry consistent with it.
300; rpm
